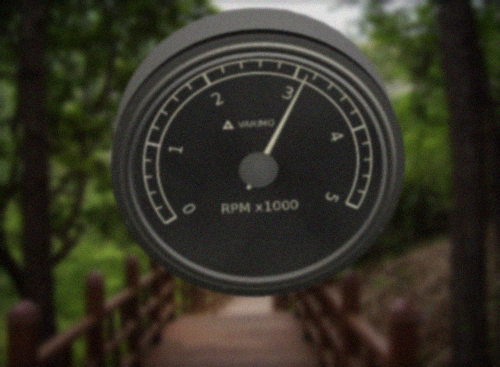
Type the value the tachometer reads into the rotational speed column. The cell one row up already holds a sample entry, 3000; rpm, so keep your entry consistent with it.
3100; rpm
